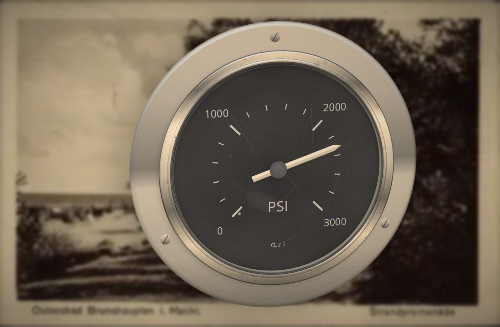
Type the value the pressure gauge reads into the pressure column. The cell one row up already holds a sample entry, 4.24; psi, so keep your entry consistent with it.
2300; psi
